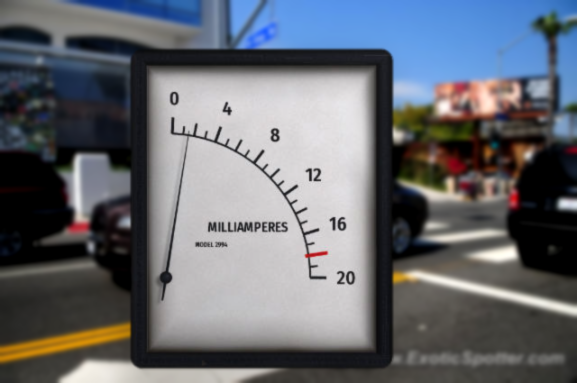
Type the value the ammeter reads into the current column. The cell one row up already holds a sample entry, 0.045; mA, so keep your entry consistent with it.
1.5; mA
